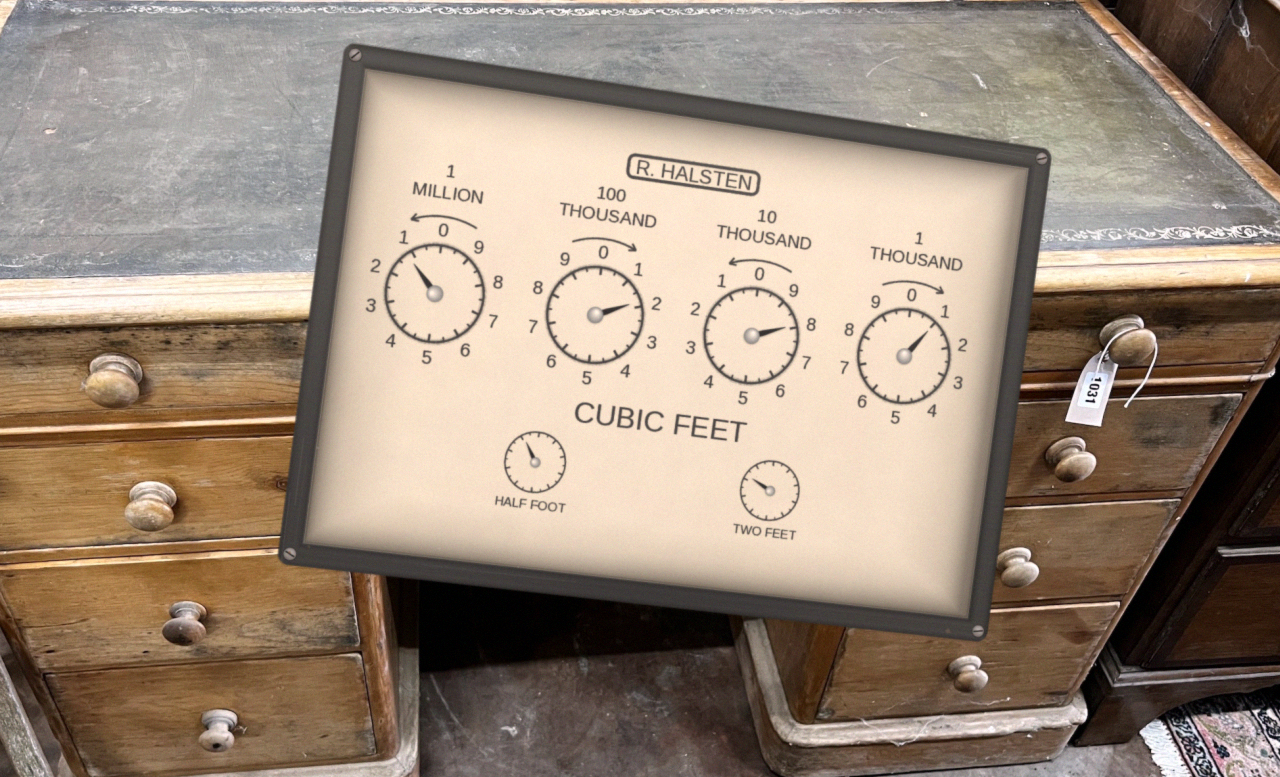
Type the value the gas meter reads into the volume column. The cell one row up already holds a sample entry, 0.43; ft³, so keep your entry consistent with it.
118100; ft³
